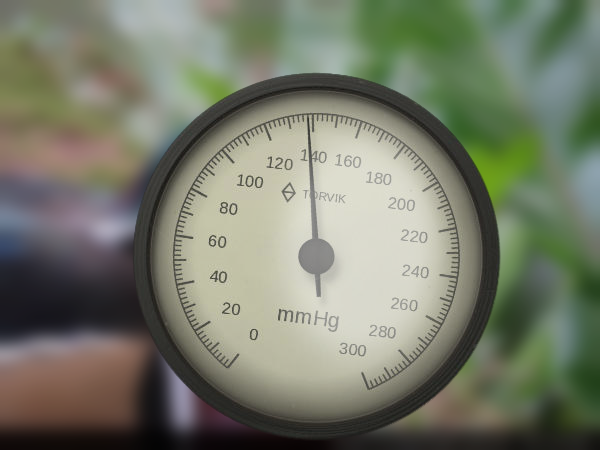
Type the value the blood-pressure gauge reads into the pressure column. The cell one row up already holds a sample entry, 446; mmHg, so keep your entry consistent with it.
138; mmHg
